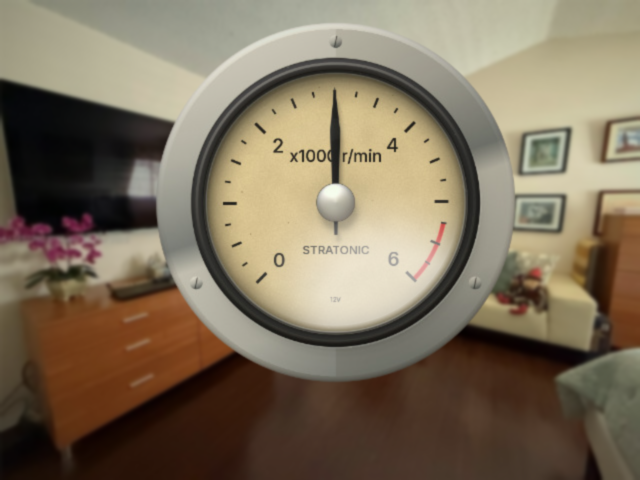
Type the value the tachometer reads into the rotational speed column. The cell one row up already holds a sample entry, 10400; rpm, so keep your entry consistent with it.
3000; rpm
